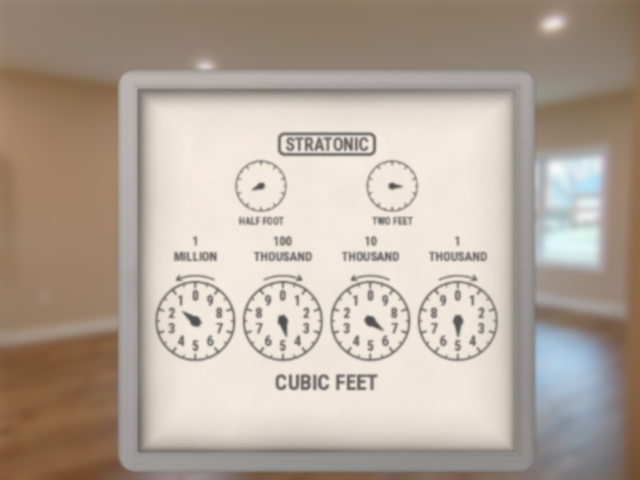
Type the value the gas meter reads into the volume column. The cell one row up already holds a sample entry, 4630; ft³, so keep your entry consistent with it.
146500; ft³
